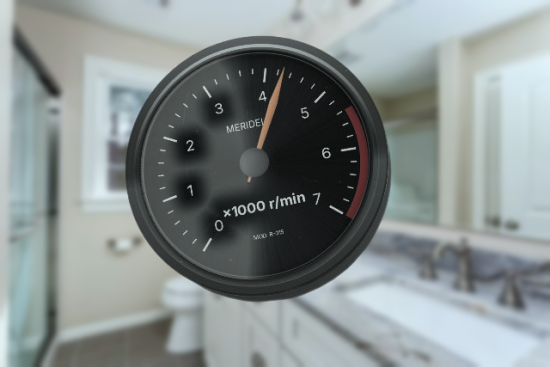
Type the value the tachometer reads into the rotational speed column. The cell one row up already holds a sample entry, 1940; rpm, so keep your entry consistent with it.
4300; rpm
